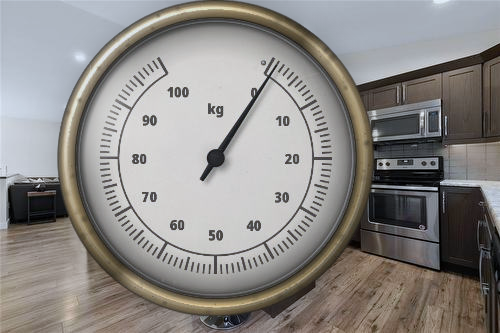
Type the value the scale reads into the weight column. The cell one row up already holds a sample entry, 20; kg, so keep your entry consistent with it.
1; kg
